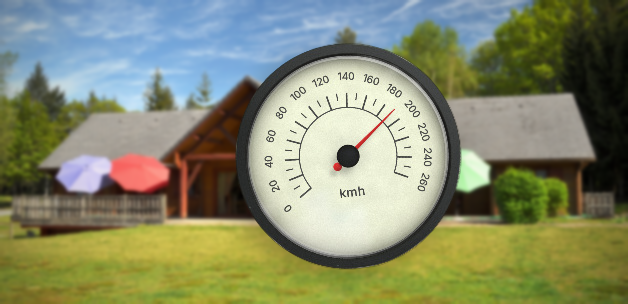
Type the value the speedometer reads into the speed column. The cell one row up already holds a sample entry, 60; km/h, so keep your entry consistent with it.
190; km/h
